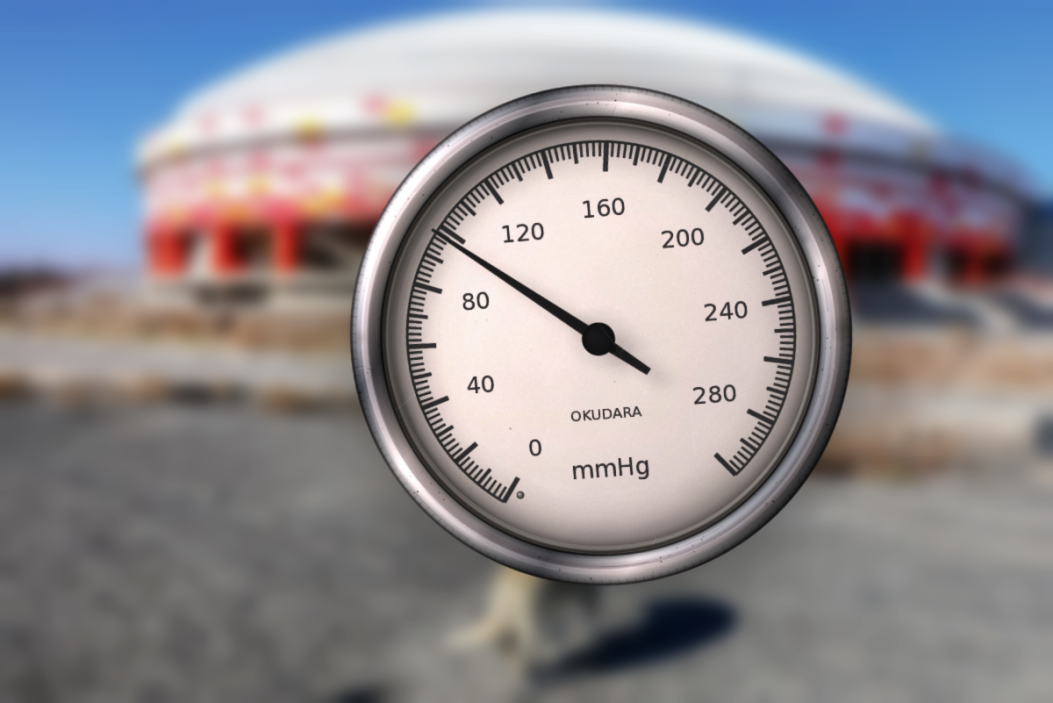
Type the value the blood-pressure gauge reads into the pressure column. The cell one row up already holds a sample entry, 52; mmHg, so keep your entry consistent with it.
98; mmHg
